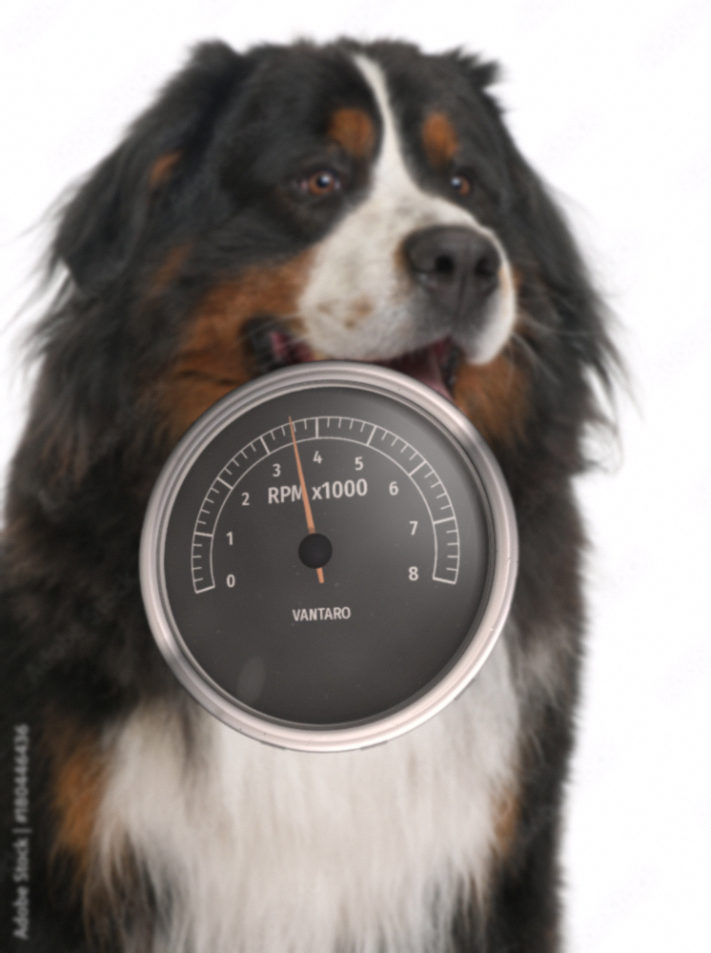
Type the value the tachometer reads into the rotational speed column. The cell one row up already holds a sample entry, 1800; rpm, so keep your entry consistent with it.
3600; rpm
